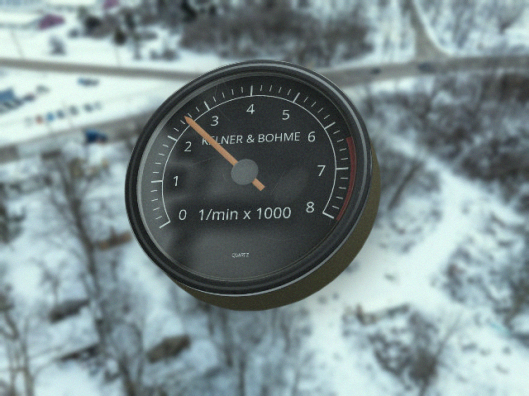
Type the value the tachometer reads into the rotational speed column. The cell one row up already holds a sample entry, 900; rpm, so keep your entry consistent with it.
2500; rpm
